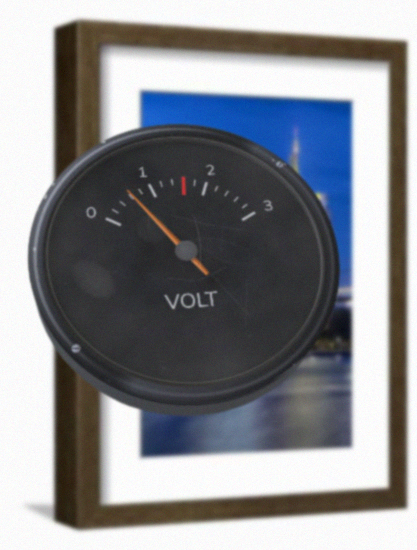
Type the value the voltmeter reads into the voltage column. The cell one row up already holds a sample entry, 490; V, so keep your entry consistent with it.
0.6; V
